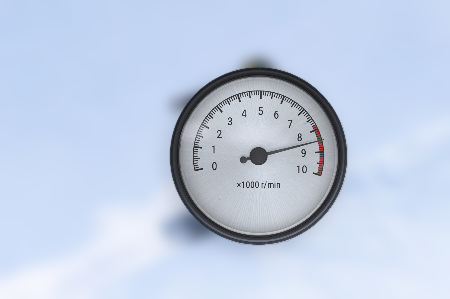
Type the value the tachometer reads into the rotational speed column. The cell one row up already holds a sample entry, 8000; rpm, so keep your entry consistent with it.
8500; rpm
